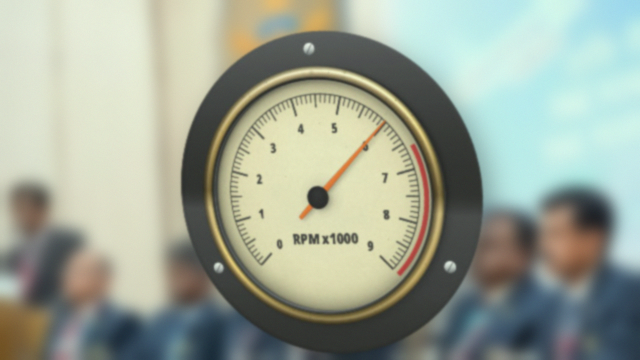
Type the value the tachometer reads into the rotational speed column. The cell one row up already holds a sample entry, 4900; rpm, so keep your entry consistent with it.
6000; rpm
